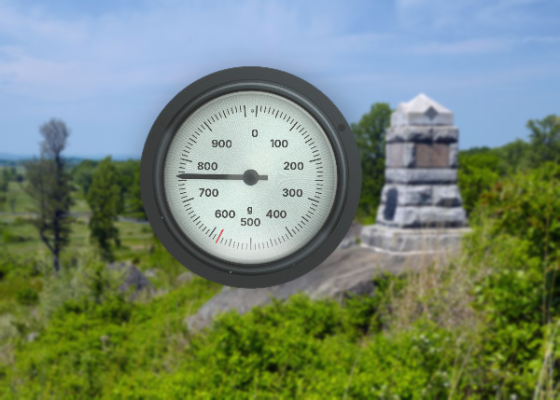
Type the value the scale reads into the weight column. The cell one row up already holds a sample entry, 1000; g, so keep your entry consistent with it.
760; g
